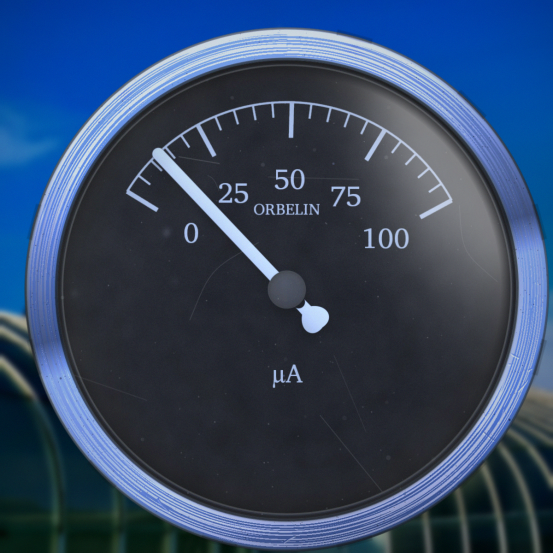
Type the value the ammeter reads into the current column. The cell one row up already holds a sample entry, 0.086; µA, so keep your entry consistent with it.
12.5; µA
